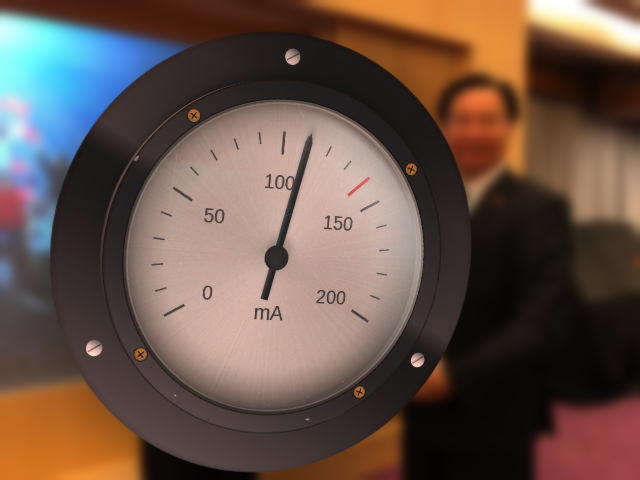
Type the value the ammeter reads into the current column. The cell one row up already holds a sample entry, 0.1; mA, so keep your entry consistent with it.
110; mA
